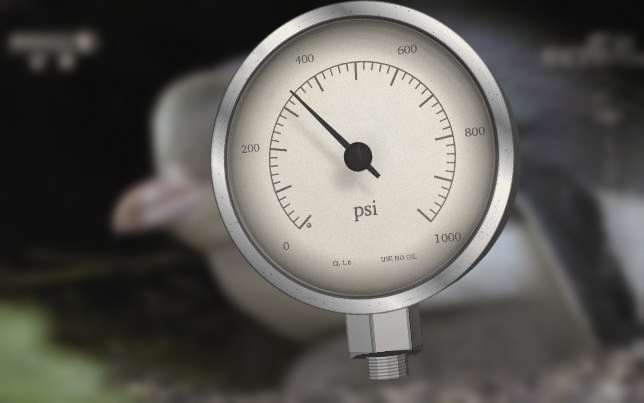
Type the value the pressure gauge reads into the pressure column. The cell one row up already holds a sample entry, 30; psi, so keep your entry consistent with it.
340; psi
